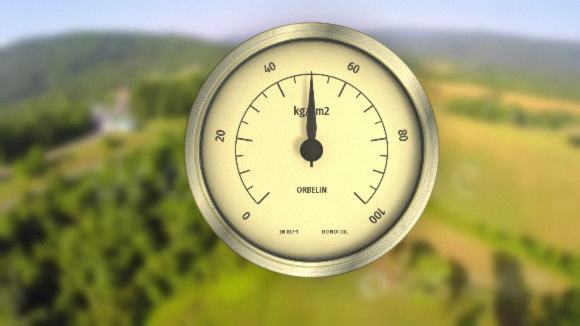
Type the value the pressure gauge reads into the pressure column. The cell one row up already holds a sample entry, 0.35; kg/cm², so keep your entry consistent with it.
50; kg/cm²
